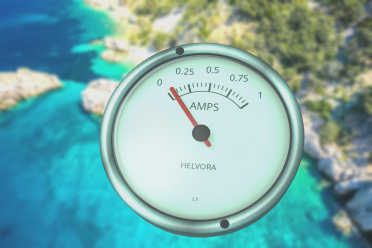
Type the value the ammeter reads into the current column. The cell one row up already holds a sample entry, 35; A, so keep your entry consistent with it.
0.05; A
